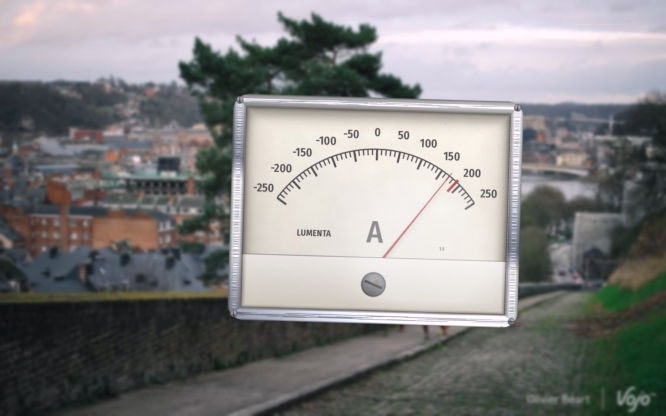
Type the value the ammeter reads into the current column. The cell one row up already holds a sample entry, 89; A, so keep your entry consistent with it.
170; A
